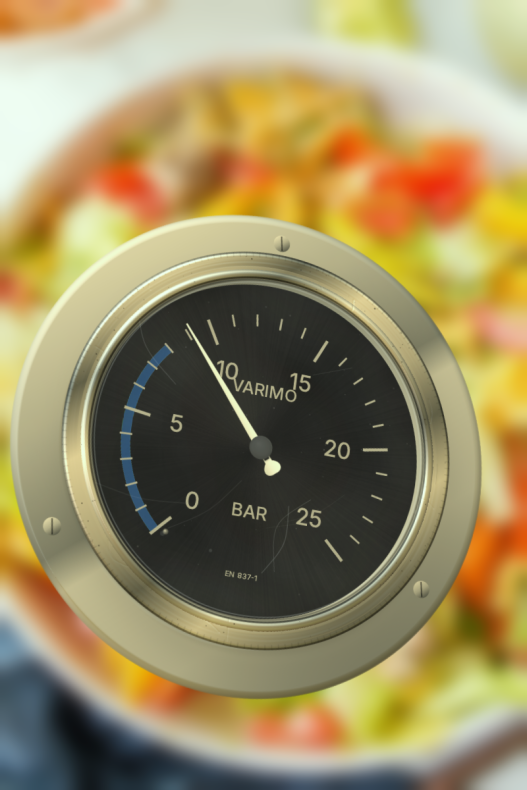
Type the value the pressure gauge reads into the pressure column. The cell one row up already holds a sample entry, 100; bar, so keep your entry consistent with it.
9; bar
